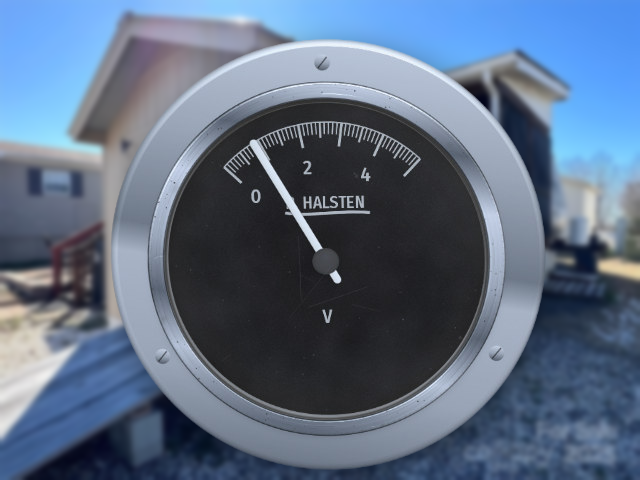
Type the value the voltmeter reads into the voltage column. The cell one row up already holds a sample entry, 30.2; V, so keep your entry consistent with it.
0.9; V
